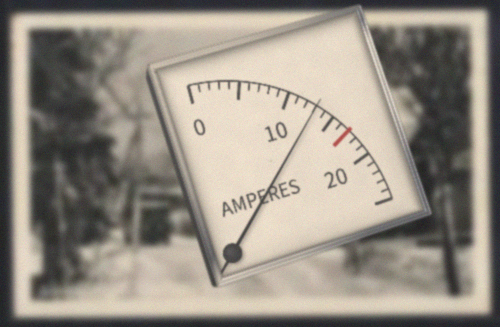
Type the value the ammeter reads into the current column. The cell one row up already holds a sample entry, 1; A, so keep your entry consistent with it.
13; A
